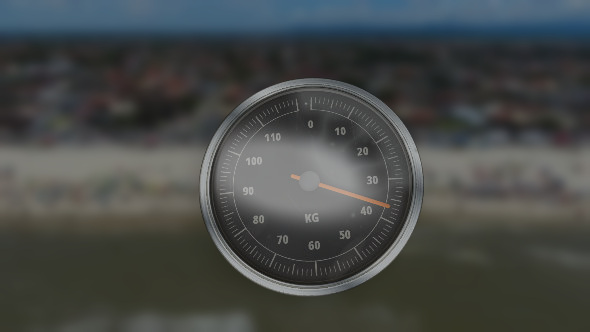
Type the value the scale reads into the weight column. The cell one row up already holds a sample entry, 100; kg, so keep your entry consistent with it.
37; kg
